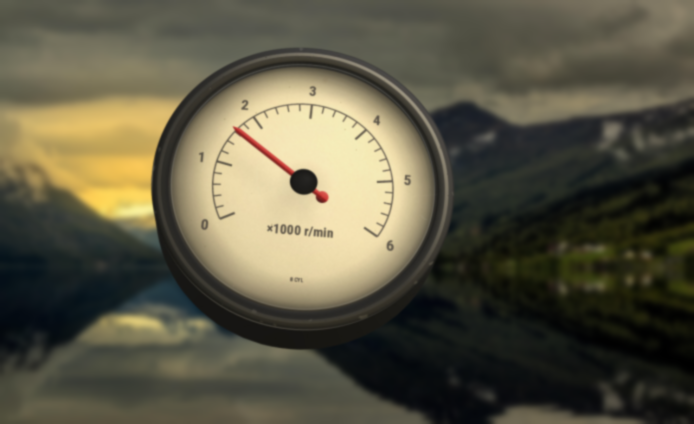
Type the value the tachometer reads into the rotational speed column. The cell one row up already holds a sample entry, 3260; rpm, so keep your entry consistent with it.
1600; rpm
